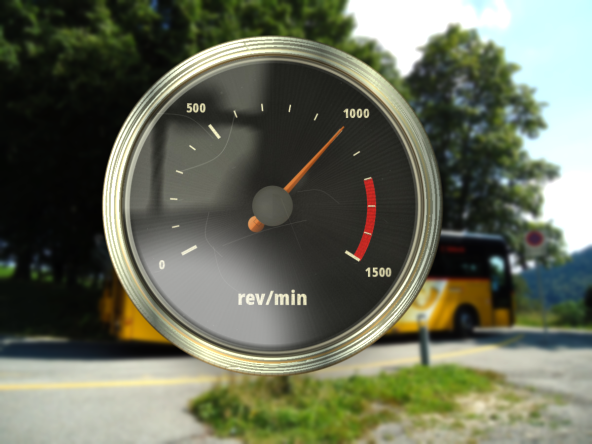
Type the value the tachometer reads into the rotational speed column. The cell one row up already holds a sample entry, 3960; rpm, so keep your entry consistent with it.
1000; rpm
